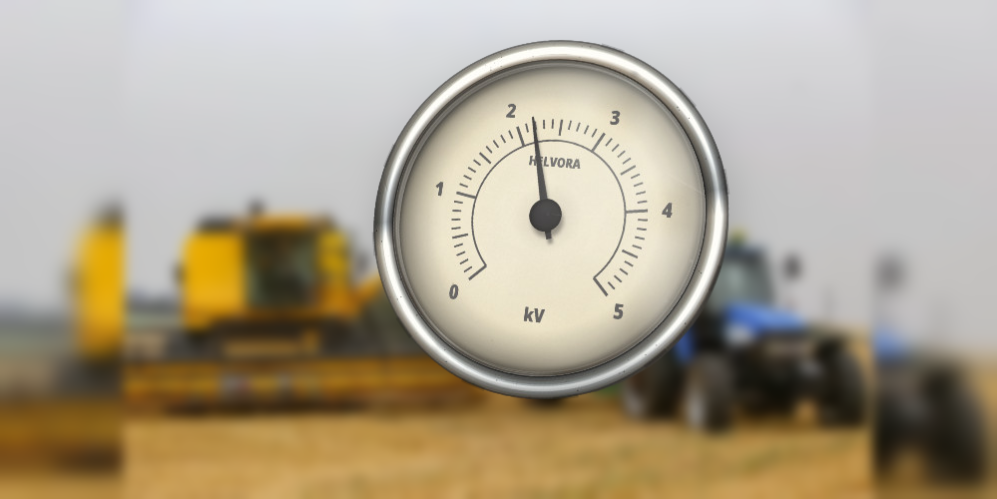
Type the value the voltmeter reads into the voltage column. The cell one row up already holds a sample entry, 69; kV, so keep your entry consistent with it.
2.2; kV
